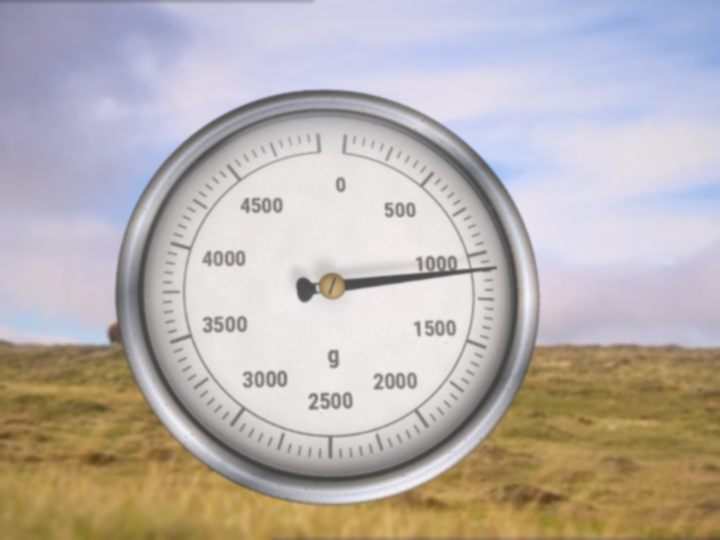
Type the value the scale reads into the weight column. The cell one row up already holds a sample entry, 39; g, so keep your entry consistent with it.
1100; g
